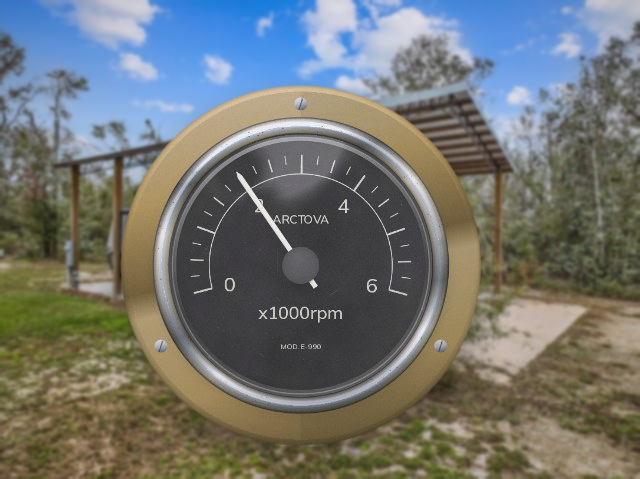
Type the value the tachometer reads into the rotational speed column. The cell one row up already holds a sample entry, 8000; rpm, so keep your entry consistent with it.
2000; rpm
